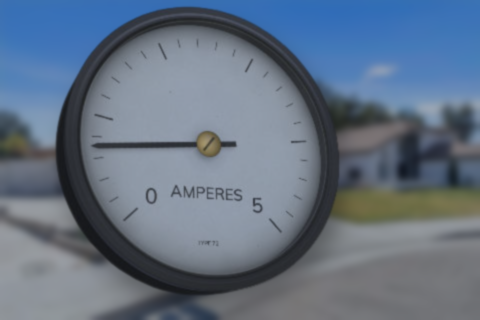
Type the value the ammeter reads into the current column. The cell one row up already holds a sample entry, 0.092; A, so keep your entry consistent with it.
0.7; A
